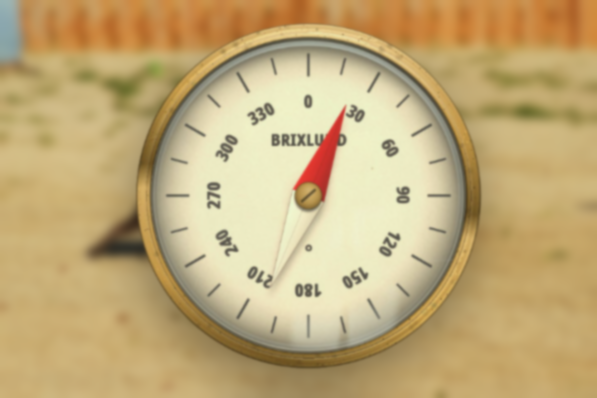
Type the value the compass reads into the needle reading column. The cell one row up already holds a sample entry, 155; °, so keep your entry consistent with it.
22.5; °
